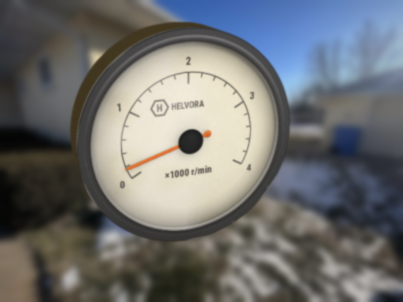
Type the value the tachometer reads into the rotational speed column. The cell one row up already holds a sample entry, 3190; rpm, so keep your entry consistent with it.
200; rpm
